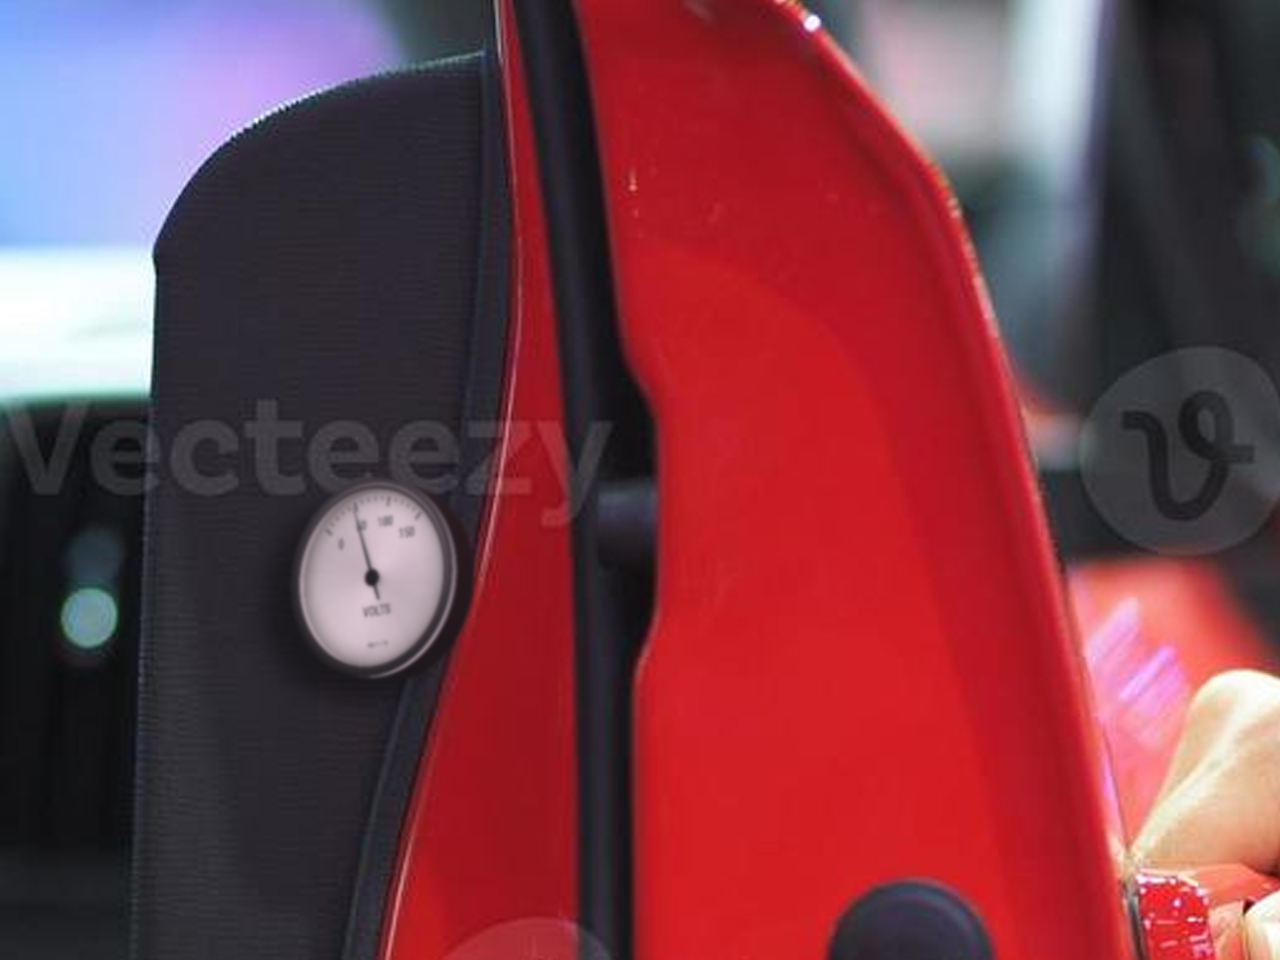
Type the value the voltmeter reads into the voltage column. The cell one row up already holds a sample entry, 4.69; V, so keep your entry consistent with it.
50; V
